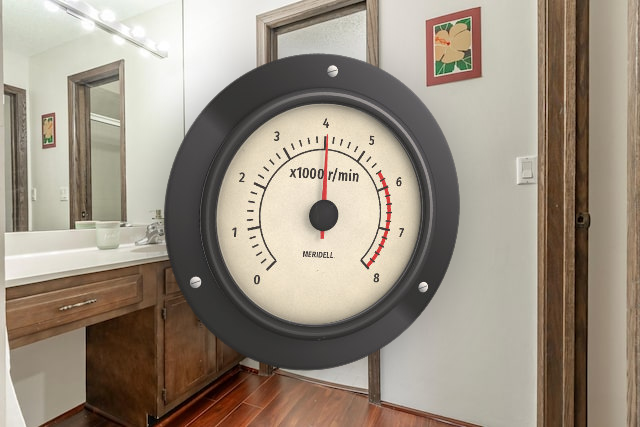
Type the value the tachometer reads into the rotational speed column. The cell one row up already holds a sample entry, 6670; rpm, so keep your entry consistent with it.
4000; rpm
